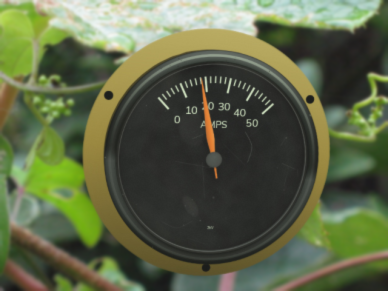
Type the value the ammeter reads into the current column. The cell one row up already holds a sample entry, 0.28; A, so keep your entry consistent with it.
18; A
